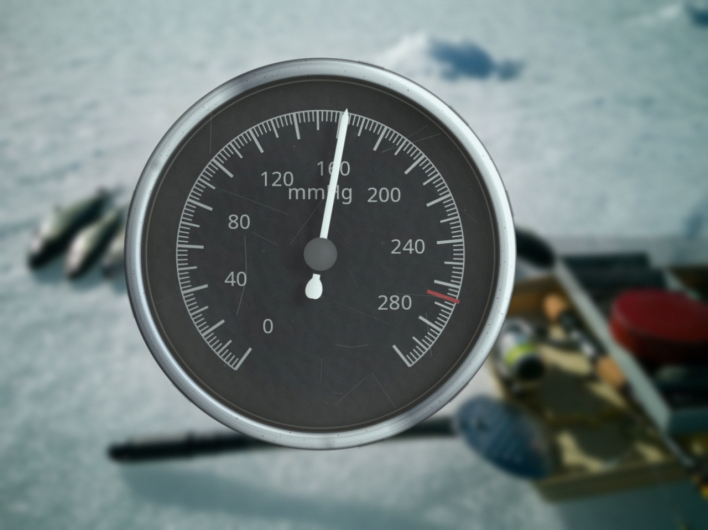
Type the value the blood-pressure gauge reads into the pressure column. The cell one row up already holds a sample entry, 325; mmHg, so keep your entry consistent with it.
162; mmHg
